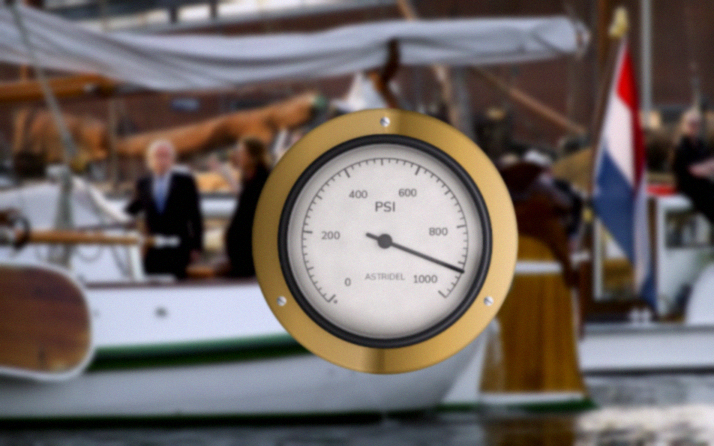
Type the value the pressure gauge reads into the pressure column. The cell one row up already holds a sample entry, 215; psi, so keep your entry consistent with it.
920; psi
